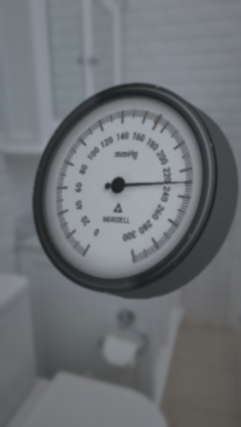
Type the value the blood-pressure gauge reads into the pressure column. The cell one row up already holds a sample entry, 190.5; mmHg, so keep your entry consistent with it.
230; mmHg
